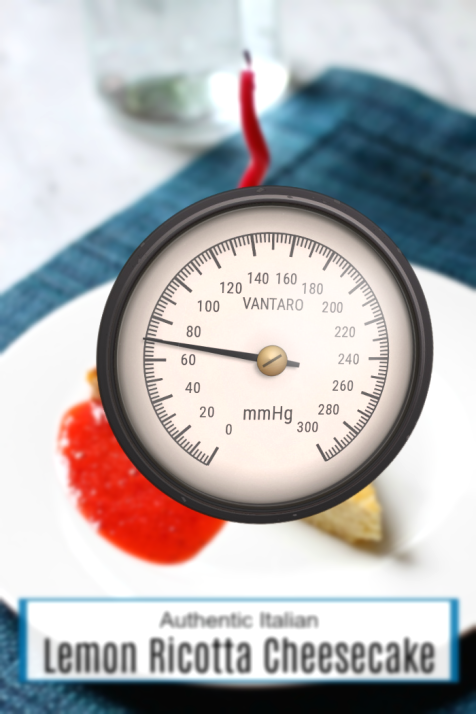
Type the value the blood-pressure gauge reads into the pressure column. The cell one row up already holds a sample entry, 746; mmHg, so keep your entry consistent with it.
70; mmHg
